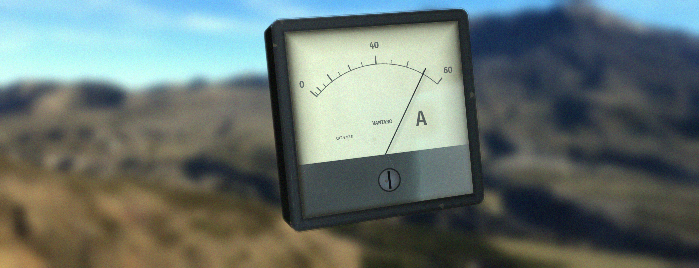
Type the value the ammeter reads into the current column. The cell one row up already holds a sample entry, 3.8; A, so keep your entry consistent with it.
55; A
